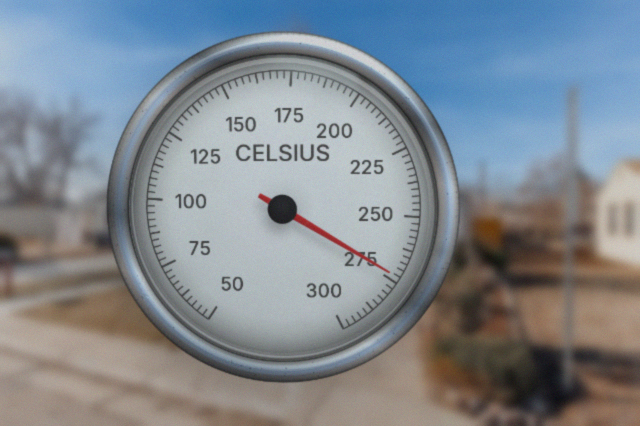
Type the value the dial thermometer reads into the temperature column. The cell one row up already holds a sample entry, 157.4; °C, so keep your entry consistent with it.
272.5; °C
